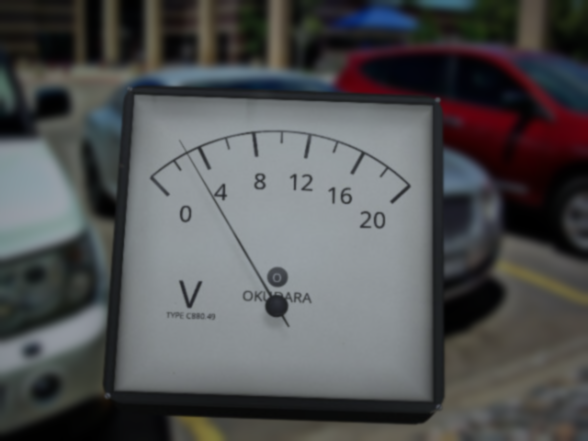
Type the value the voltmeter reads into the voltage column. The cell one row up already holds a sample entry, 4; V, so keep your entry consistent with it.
3; V
